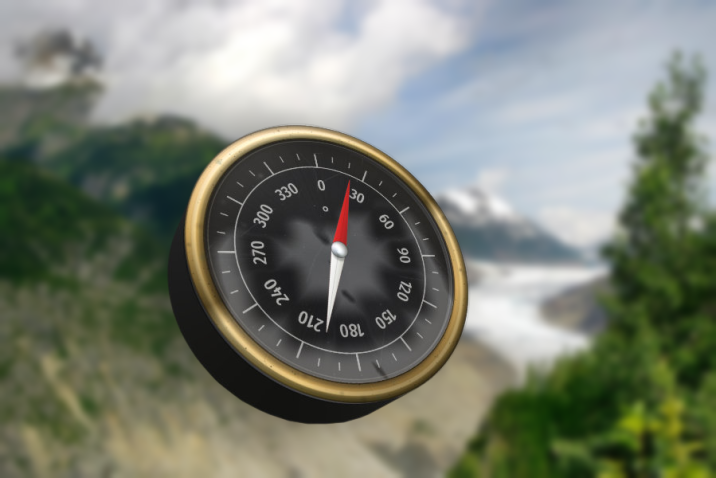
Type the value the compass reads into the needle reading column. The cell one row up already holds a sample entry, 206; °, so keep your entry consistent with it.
20; °
